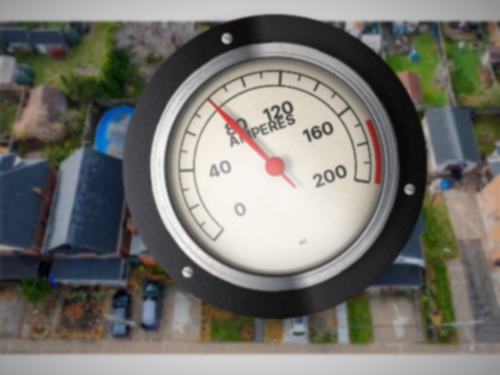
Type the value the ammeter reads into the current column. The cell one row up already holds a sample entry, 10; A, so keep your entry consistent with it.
80; A
